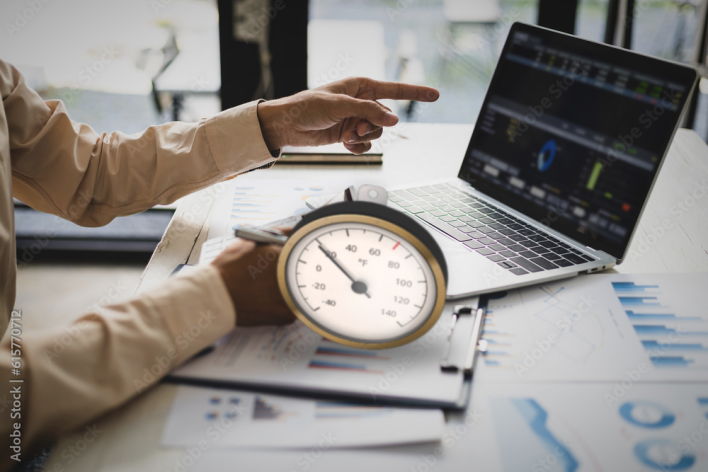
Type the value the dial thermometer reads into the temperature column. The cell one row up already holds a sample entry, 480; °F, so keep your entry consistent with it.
20; °F
